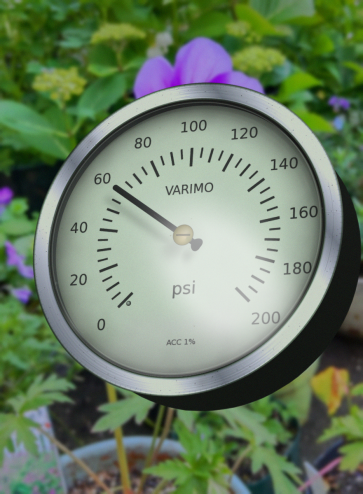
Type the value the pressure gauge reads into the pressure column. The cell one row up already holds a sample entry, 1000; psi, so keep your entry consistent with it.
60; psi
